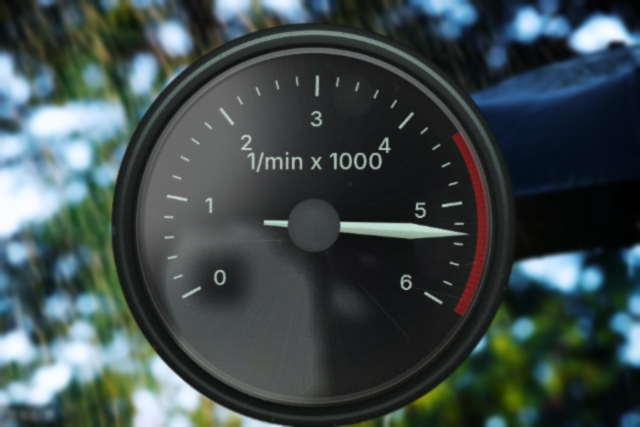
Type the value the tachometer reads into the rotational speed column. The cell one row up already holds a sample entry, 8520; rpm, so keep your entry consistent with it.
5300; rpm
